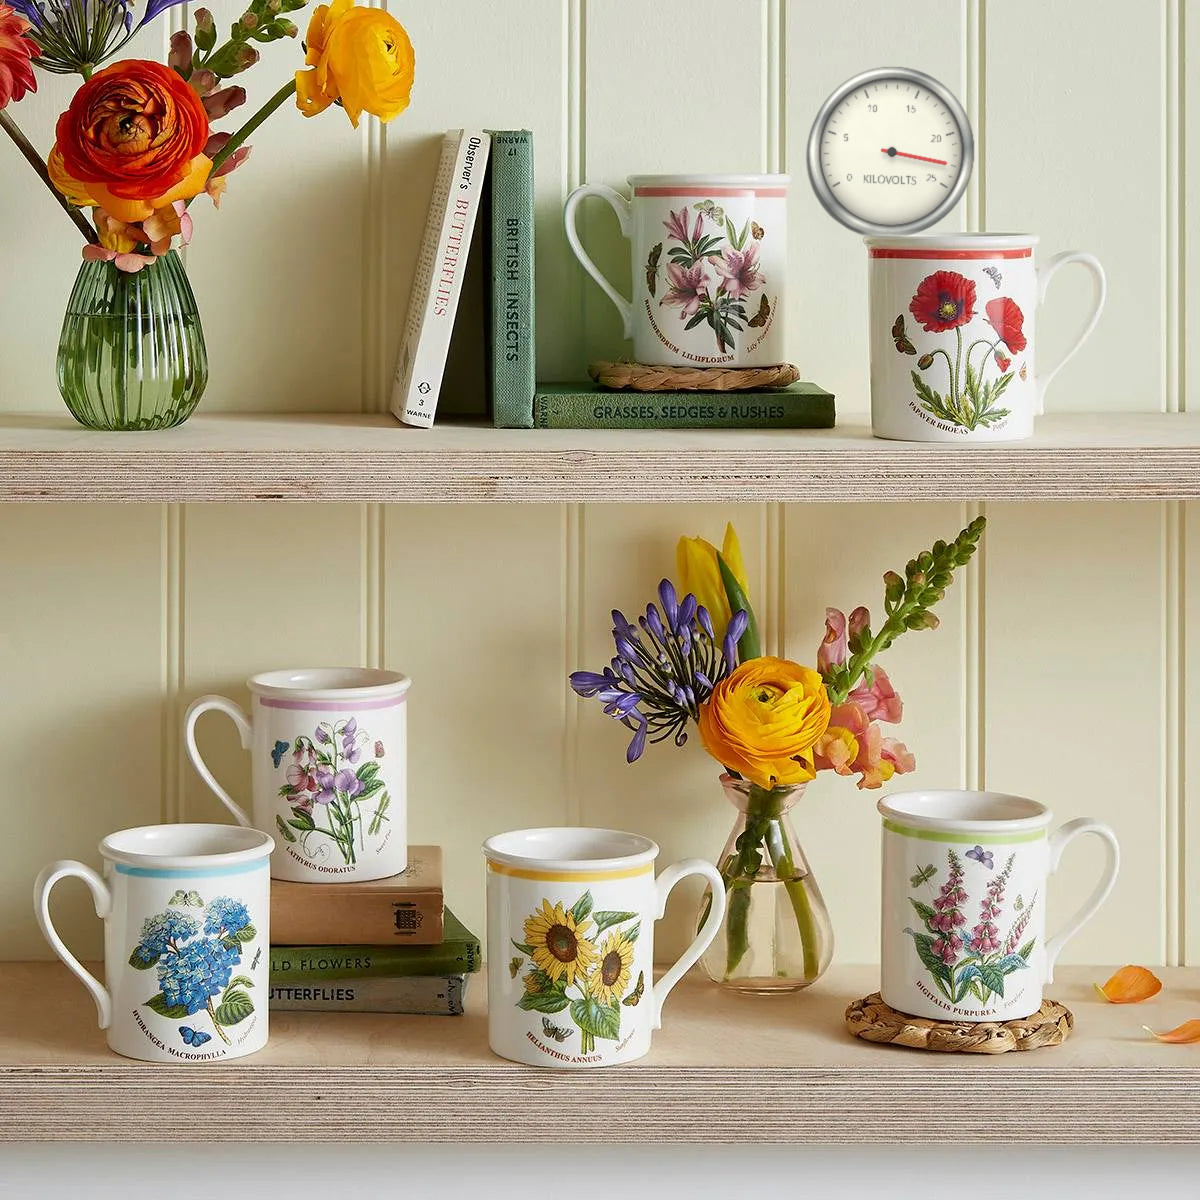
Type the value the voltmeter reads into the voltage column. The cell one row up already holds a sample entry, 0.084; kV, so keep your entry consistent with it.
23; kV
